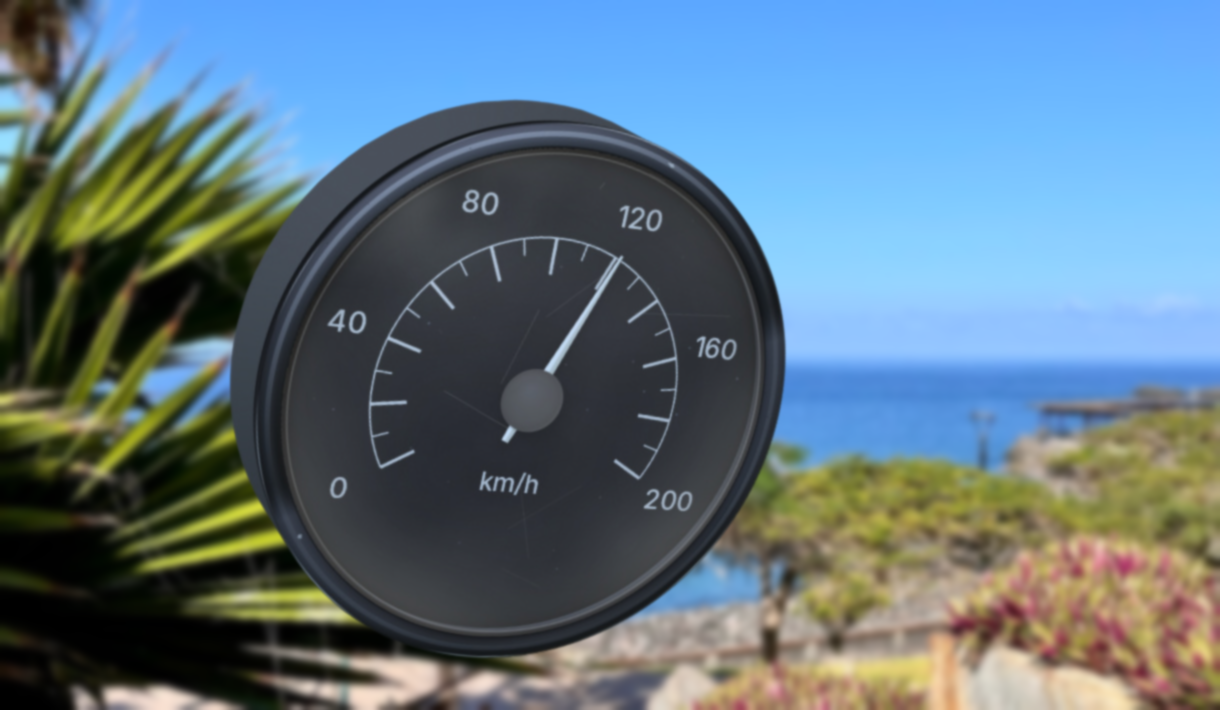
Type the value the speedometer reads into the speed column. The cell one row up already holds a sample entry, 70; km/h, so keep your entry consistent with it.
120; km/h
